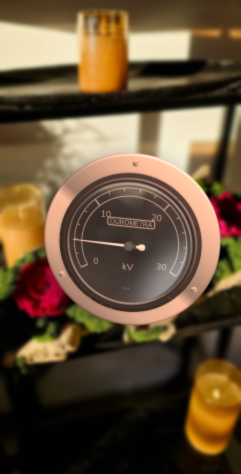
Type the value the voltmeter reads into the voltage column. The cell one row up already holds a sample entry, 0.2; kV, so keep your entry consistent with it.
4; kV
